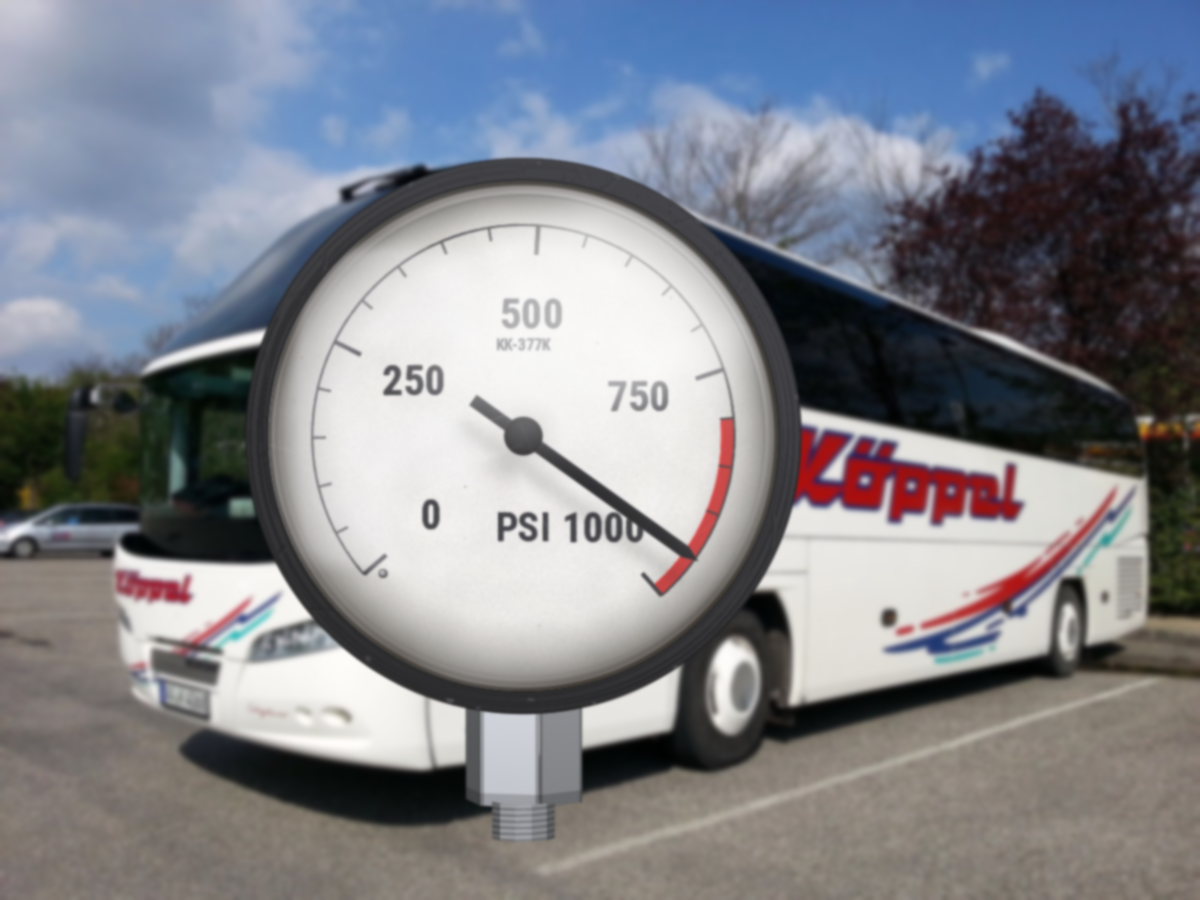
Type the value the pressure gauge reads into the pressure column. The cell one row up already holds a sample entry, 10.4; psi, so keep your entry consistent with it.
950; psi
